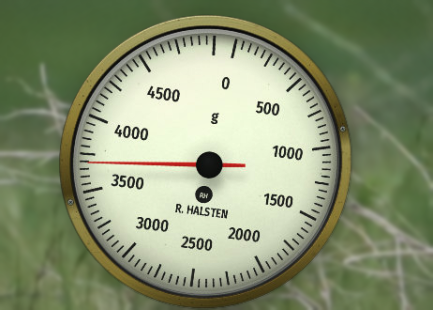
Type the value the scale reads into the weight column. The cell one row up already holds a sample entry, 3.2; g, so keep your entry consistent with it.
3700; g
